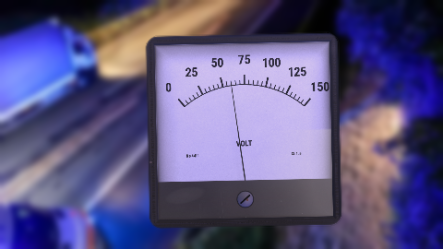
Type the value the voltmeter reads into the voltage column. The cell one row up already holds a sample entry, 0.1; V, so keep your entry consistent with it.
60; V
